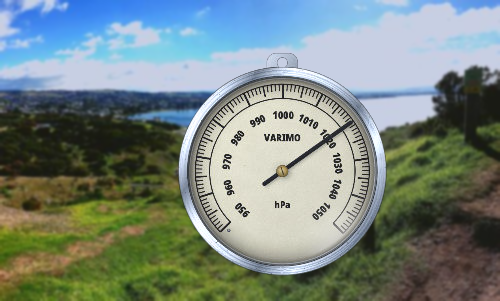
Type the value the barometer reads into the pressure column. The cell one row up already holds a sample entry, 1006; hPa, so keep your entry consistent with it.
1020; hPa
